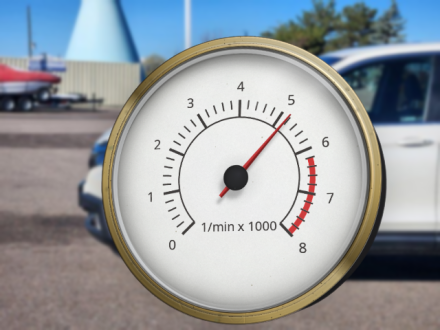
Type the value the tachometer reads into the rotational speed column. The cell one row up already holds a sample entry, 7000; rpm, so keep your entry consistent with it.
5200; rpm
